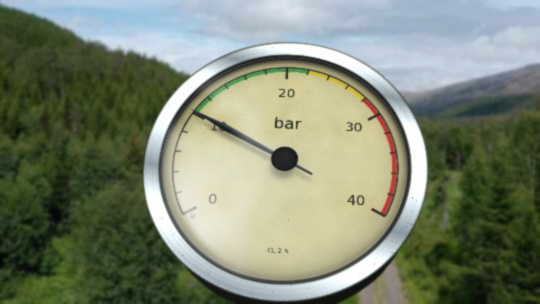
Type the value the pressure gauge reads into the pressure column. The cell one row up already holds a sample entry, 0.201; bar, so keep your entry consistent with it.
10; bar
